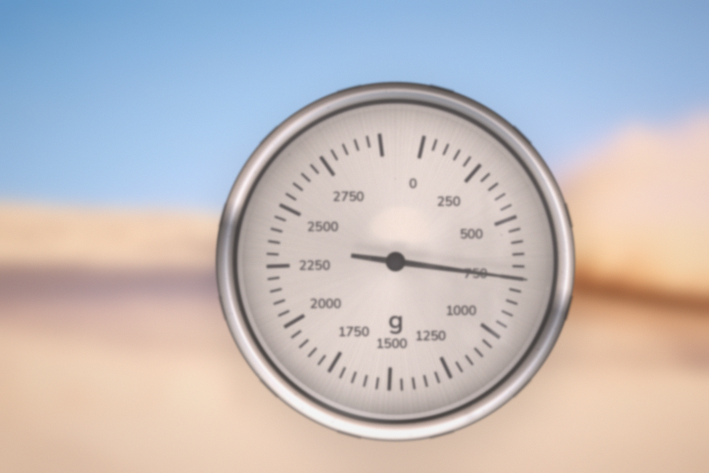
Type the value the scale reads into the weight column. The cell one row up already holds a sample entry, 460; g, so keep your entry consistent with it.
750; g
